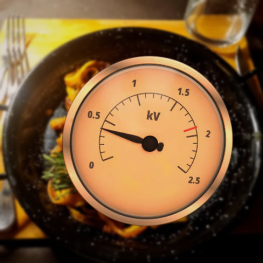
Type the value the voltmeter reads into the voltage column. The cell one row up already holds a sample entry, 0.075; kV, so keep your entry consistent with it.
0.4; kV
